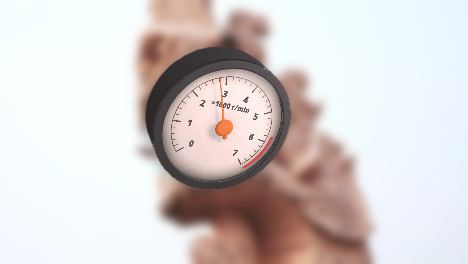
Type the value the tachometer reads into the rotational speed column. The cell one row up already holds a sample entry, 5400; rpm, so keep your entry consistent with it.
2800; rpm
